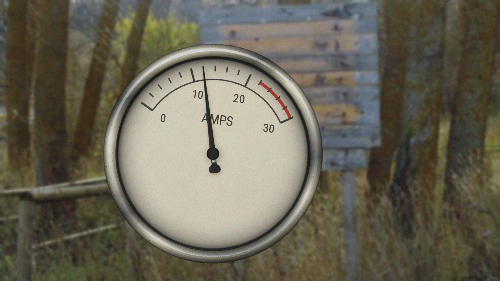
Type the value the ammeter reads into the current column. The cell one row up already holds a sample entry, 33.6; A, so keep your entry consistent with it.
12; A
